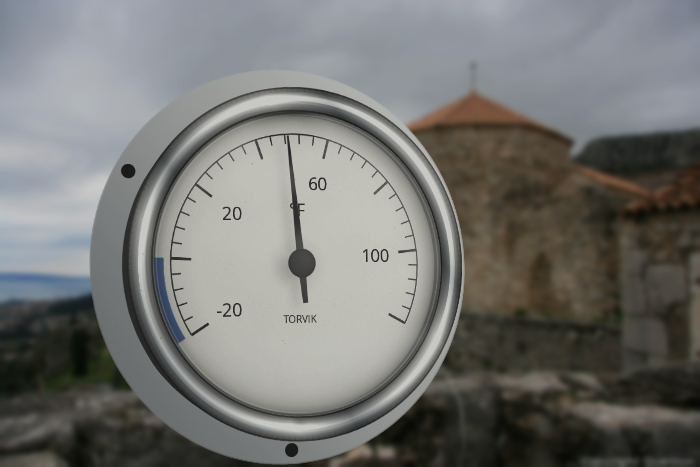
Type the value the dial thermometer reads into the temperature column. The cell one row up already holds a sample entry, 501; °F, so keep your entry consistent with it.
48; °F
